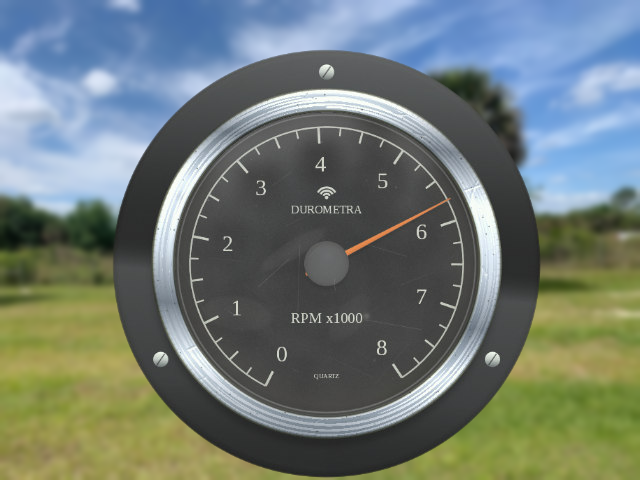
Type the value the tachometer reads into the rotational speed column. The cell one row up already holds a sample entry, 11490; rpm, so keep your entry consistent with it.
5750; rpm
